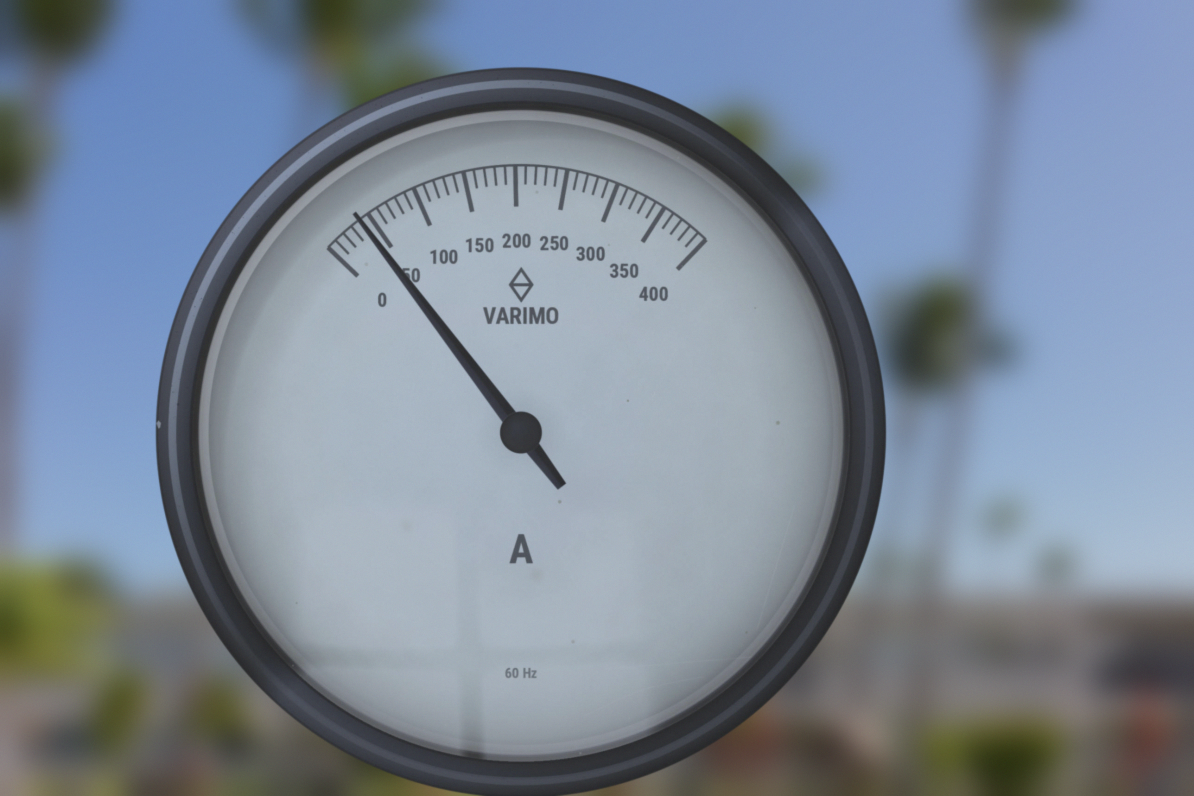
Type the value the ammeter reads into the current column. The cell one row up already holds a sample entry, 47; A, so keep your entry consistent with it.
40; A
